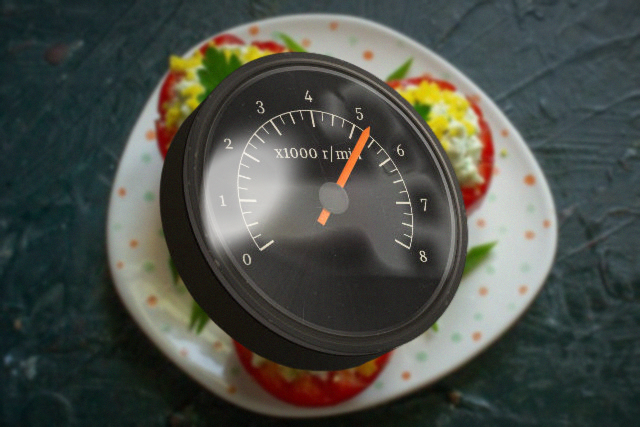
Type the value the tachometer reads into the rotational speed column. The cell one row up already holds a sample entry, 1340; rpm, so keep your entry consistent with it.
5250; rpm
